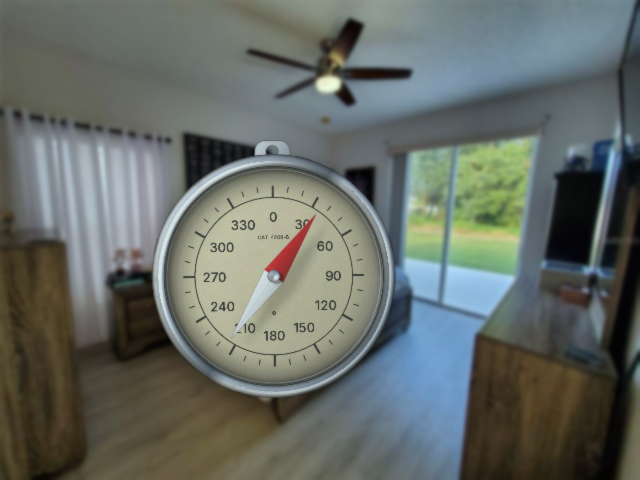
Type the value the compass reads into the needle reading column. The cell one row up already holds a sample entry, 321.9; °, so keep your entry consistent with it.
35; °
